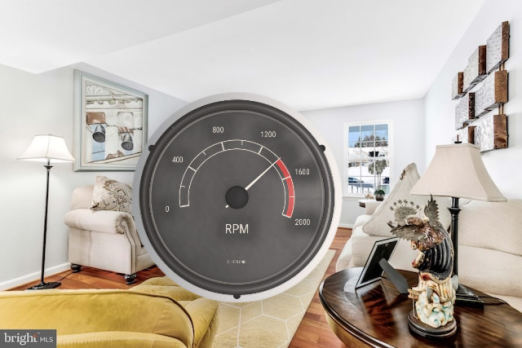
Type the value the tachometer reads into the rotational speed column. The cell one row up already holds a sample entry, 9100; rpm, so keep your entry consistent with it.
1400; rpm
